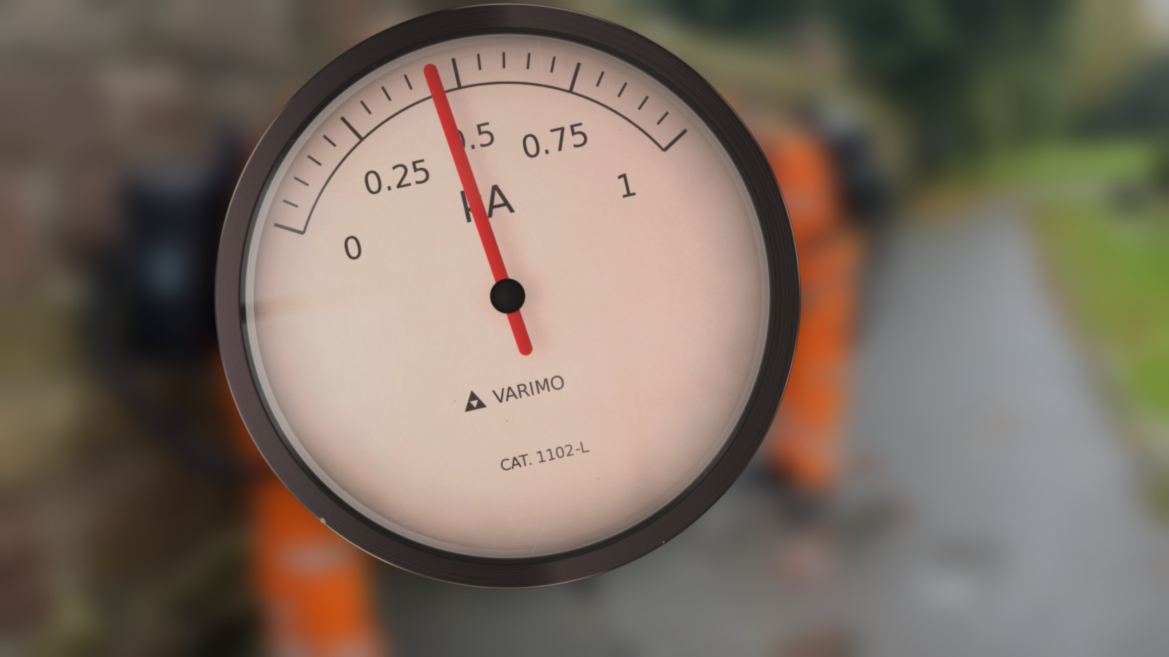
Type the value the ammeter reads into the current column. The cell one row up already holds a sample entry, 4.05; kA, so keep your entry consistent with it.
0.45; kA
